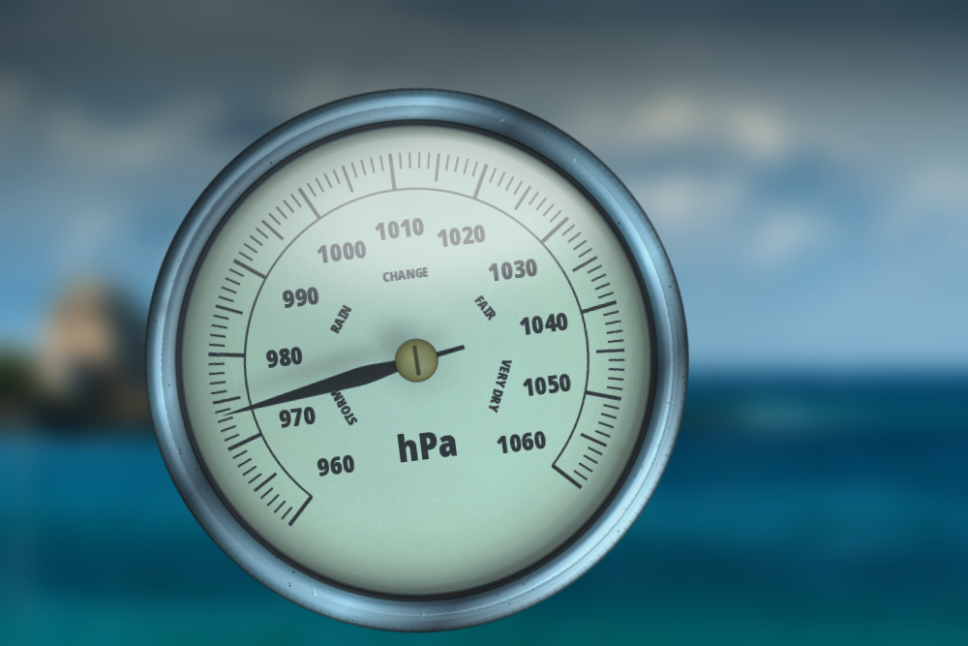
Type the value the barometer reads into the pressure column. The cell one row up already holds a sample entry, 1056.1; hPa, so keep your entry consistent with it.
973.5; hPa
